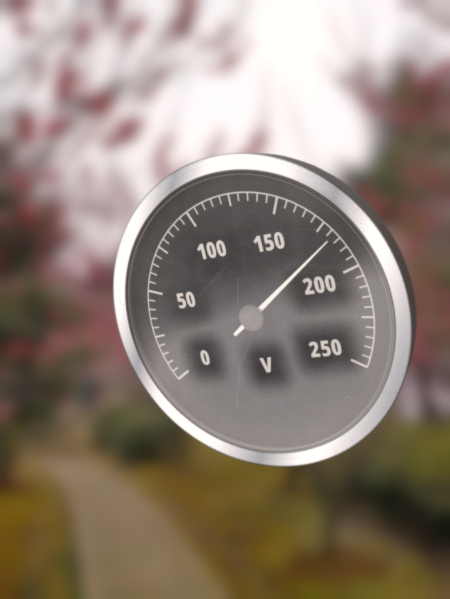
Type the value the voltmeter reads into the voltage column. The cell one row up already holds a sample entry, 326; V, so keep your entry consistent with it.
182.5; V
